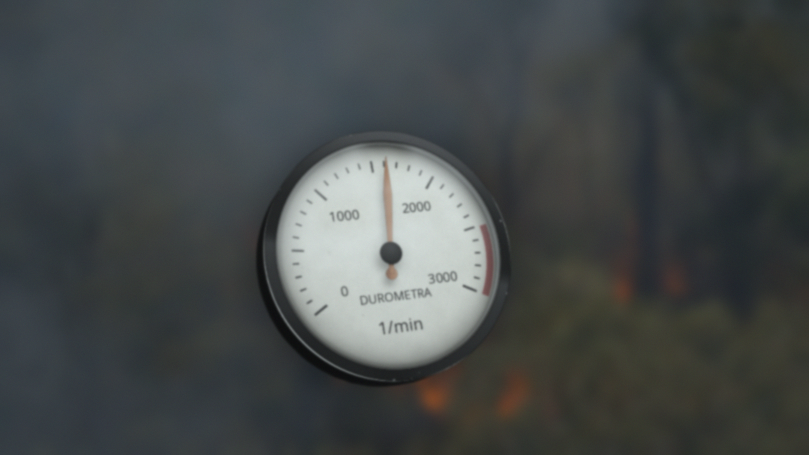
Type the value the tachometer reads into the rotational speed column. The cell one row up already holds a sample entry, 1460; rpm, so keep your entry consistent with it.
1600; rpm
